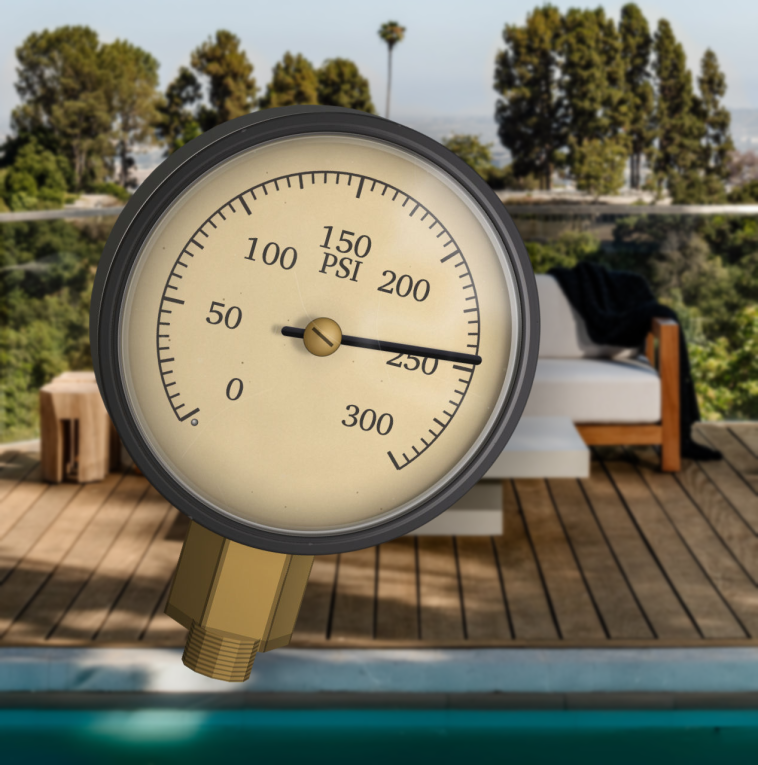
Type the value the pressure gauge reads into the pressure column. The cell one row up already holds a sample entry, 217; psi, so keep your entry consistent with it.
245; psi
